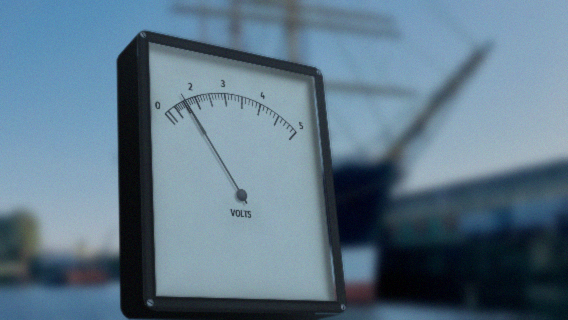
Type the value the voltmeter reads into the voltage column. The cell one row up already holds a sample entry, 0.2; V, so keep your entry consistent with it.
1.5; V
